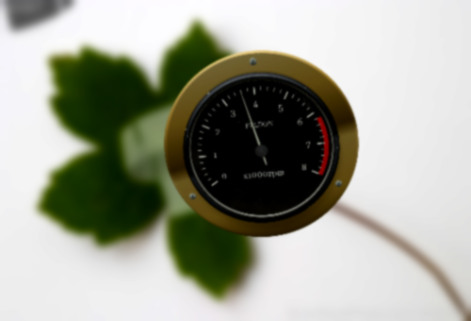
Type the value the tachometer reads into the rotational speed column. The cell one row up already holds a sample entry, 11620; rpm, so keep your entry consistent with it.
3600; rpm
